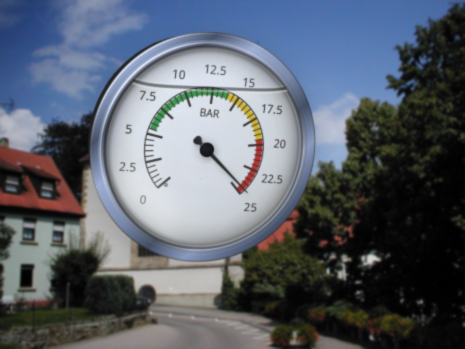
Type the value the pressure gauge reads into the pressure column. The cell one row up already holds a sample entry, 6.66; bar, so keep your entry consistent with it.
24.5; bar
